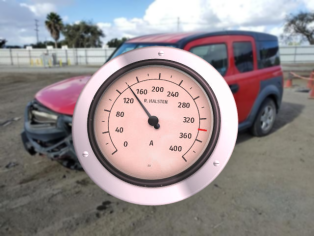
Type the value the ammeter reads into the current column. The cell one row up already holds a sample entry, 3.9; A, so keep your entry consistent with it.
140; A
